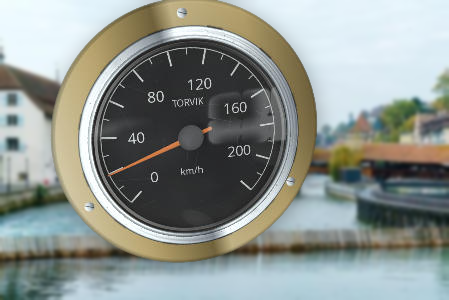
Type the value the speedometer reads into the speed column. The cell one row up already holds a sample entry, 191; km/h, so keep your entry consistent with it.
20; km/h
